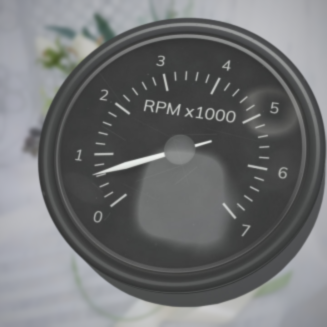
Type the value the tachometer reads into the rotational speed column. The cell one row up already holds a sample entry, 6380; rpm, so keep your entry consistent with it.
600; rpm
